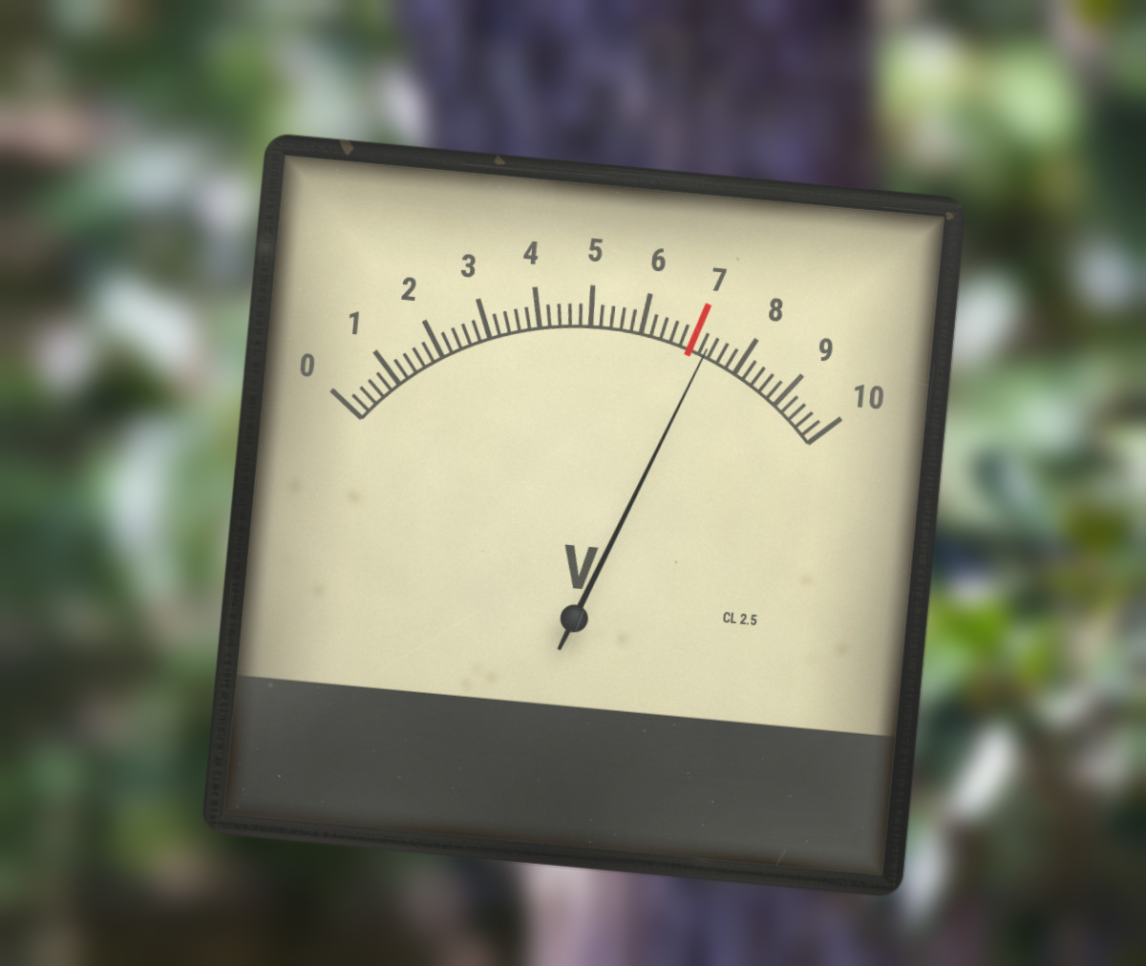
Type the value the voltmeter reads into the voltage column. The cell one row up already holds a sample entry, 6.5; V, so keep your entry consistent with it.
7.3; V
